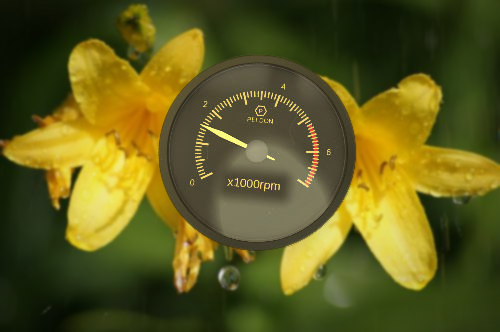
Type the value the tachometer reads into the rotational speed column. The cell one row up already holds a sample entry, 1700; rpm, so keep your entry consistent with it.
1500; rpm
